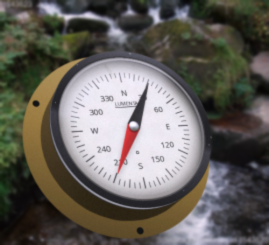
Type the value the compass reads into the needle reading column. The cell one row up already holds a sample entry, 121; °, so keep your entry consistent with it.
210; °
